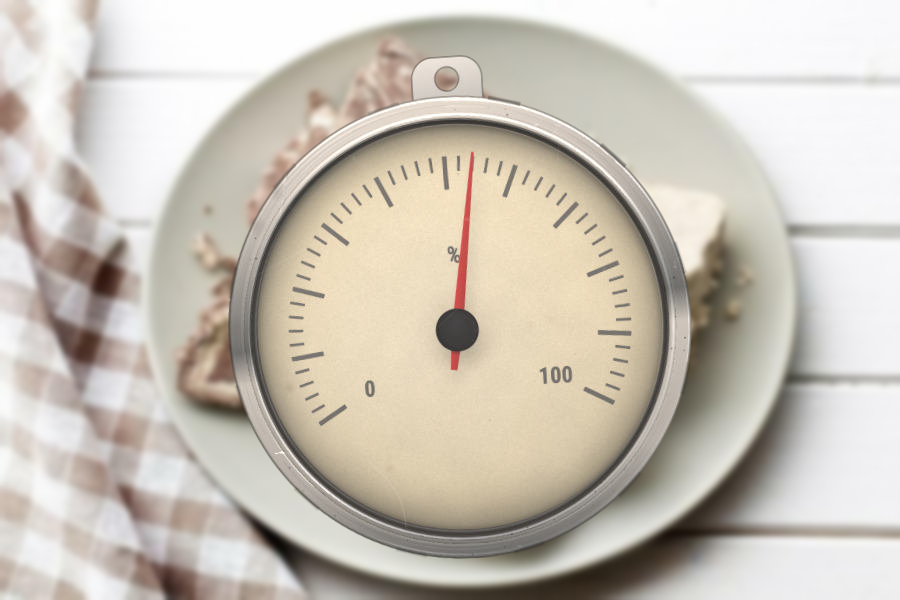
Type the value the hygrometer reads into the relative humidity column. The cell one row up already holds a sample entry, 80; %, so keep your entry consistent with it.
54; %
